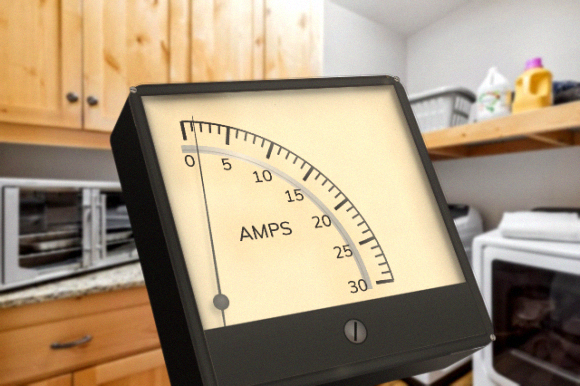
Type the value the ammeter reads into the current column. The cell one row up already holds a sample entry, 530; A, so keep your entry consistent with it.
1; A
